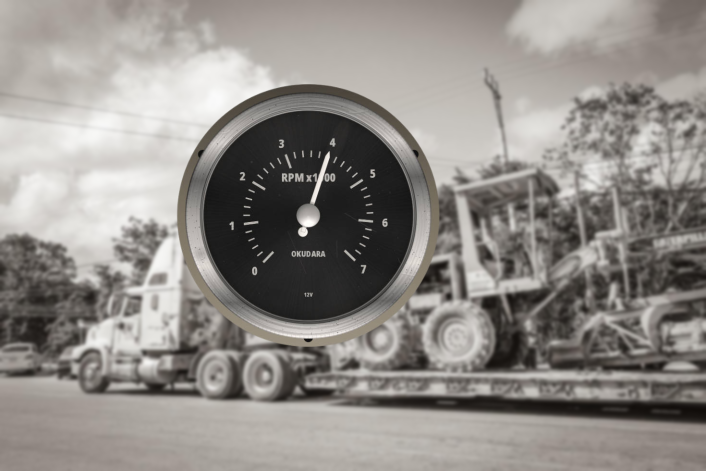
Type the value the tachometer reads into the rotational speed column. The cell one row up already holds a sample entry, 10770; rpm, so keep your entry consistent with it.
4000; rpm
